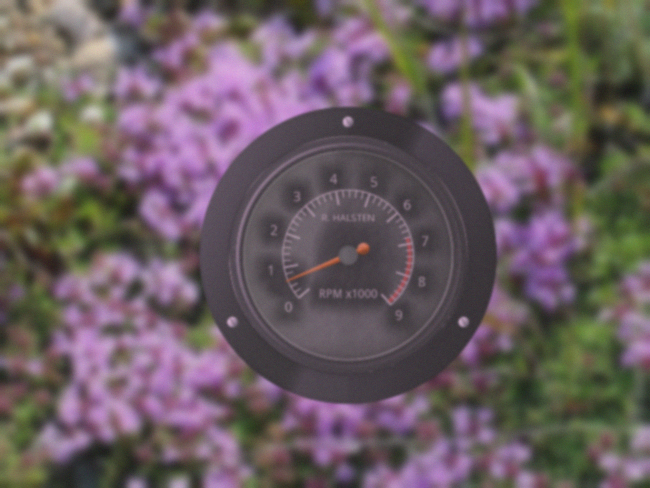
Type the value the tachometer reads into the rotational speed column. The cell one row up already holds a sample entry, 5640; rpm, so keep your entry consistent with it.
600; rpm
